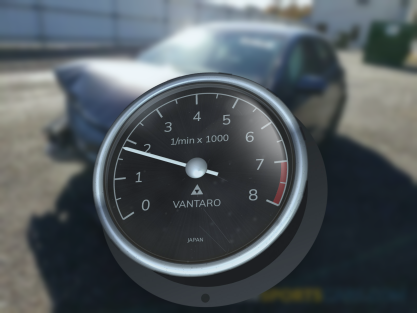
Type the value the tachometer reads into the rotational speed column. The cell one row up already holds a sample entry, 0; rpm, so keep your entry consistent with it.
1750; rpm
